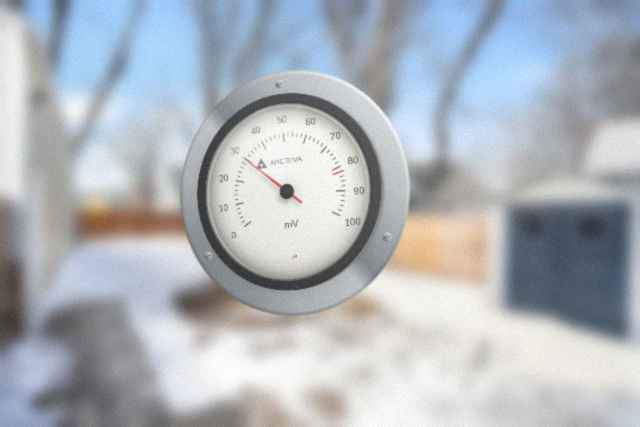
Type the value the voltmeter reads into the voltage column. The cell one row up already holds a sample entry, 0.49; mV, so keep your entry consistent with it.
30; mV
